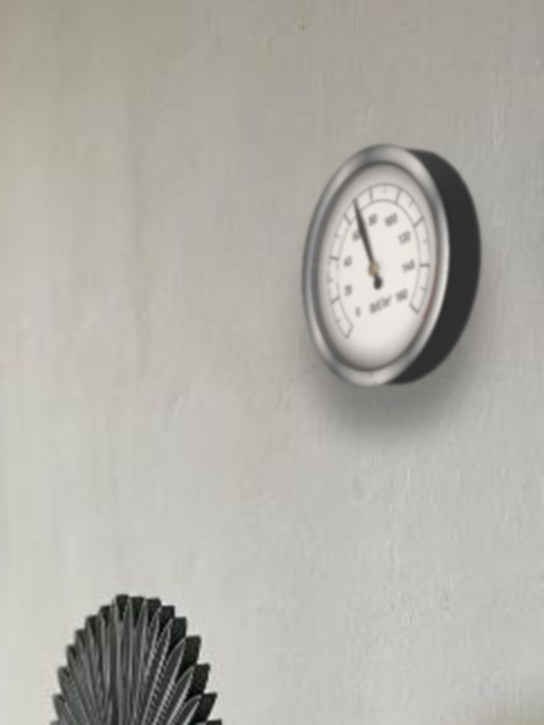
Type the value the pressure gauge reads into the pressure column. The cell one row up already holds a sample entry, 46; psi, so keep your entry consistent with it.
70; psi
